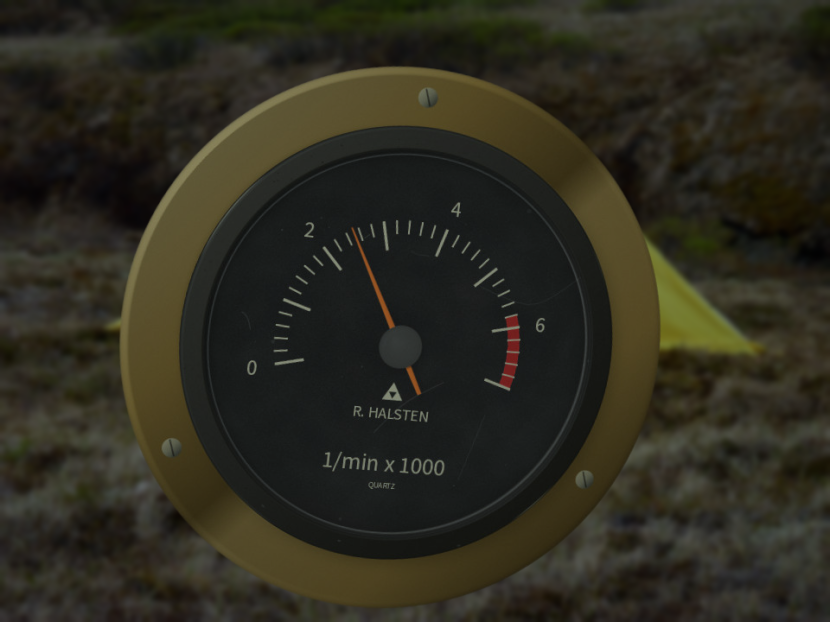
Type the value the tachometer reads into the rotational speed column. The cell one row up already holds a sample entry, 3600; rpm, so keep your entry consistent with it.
2500; rpm
